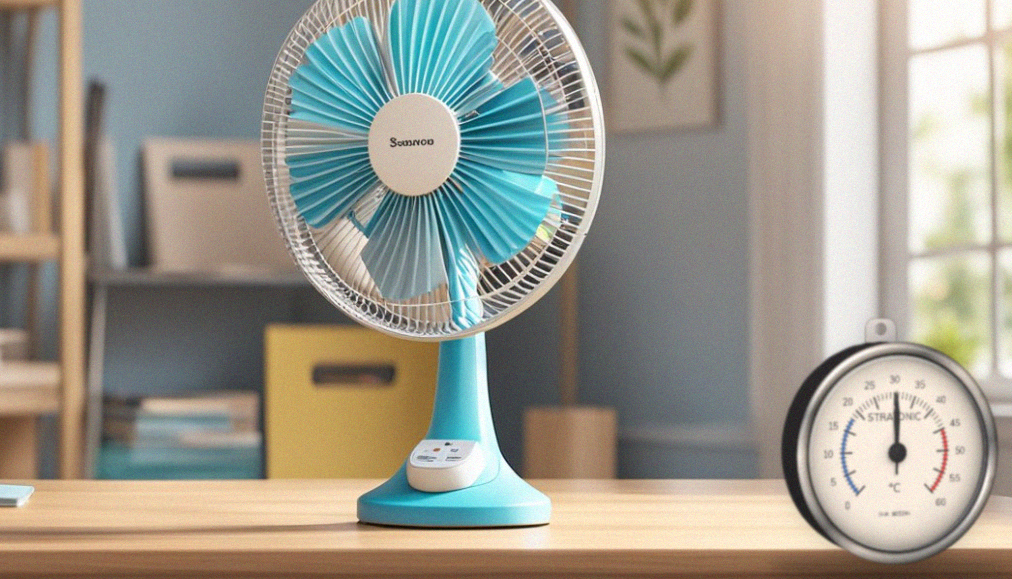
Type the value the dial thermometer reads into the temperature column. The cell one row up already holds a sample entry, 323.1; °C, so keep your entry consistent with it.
30; °C
